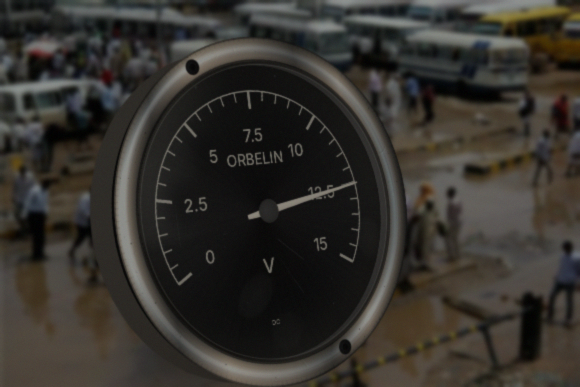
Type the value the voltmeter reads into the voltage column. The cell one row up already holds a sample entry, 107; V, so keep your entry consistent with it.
12.5; V
